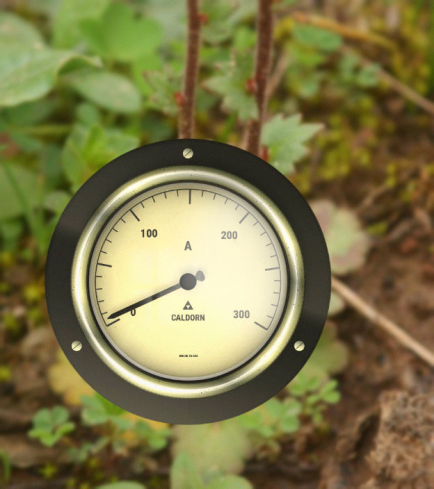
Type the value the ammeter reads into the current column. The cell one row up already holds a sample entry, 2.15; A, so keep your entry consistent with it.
5; A
